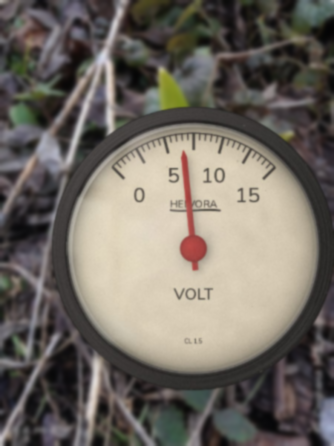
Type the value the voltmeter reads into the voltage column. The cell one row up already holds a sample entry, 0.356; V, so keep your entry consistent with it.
6.5; V
